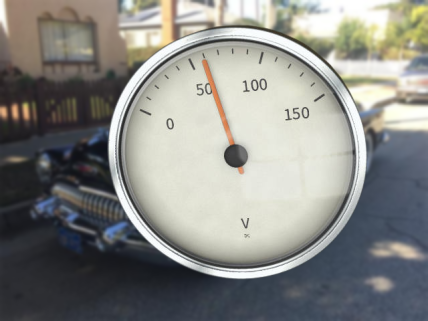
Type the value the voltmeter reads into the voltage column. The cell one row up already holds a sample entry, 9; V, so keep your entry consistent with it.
60; V
